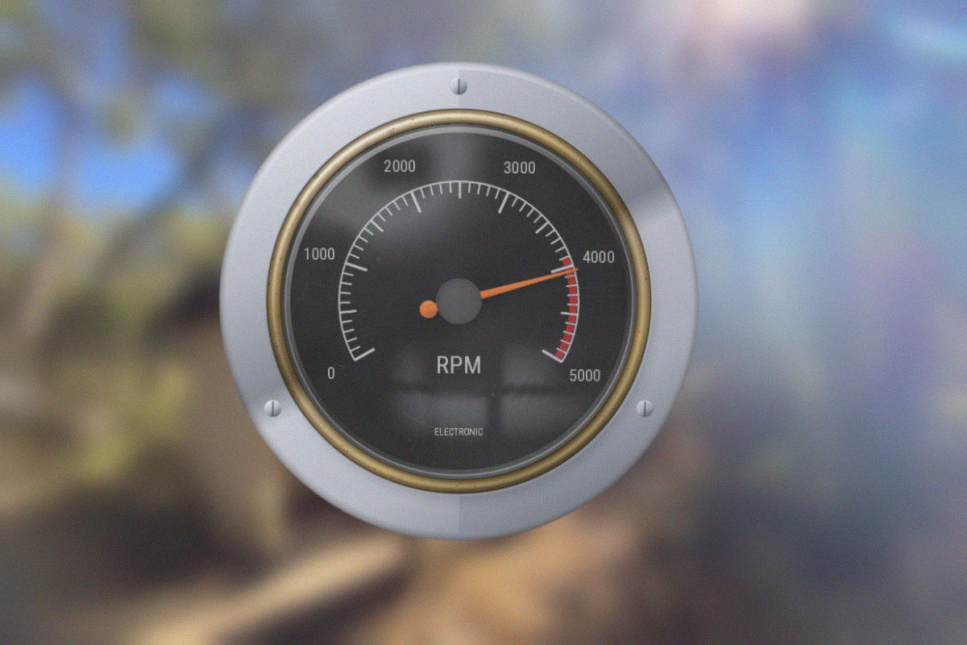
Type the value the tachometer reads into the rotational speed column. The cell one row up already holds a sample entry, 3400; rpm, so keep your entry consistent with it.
4050; rpm
